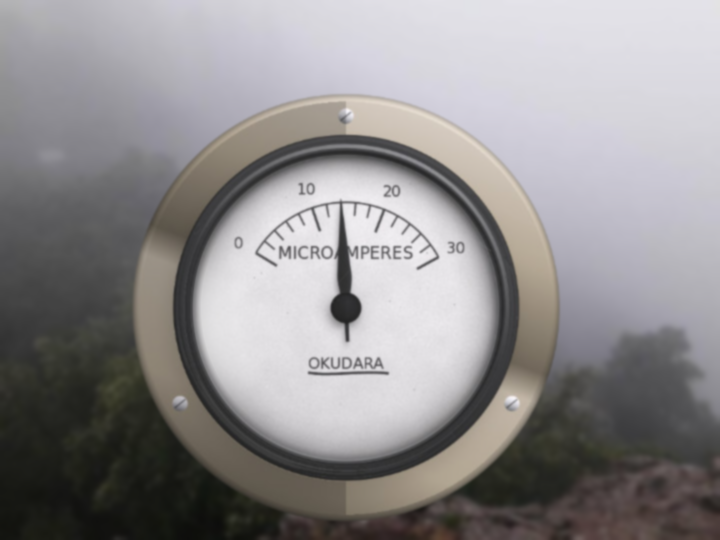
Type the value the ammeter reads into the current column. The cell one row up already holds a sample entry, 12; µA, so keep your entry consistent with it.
14; µA
